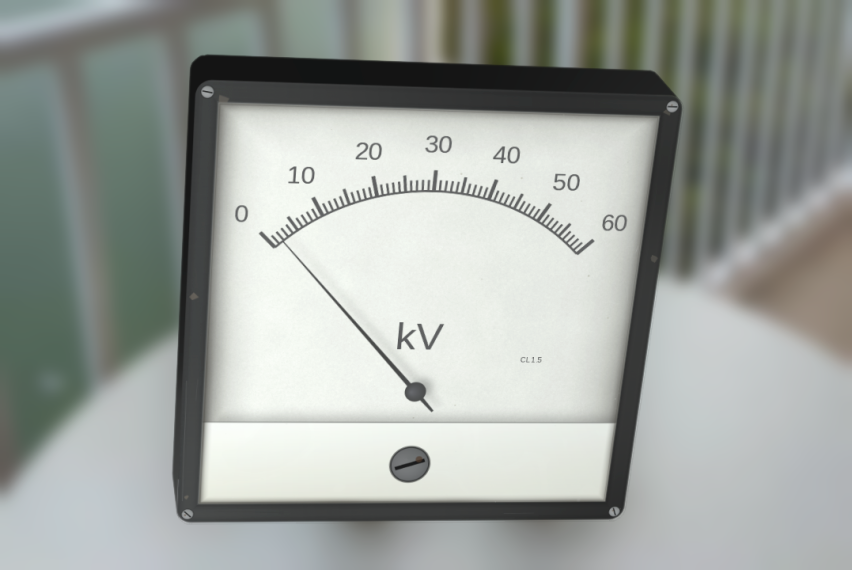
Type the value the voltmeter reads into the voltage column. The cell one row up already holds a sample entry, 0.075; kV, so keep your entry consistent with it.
2; kV
